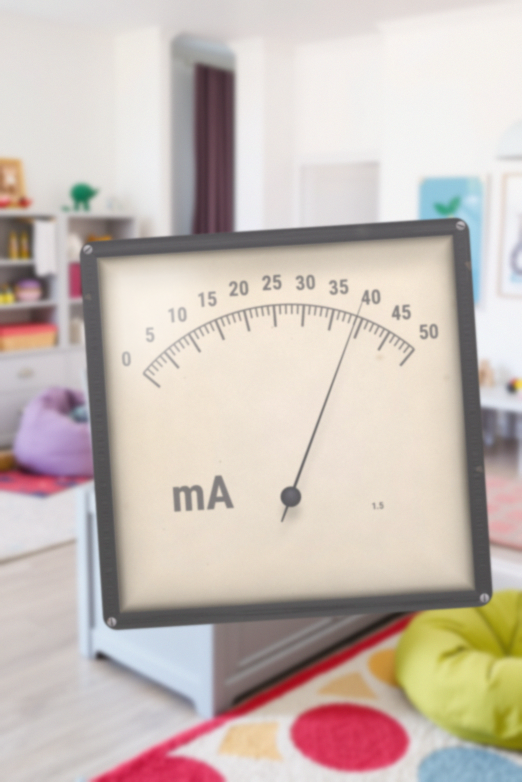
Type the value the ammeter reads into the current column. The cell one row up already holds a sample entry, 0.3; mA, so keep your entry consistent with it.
39; mA
